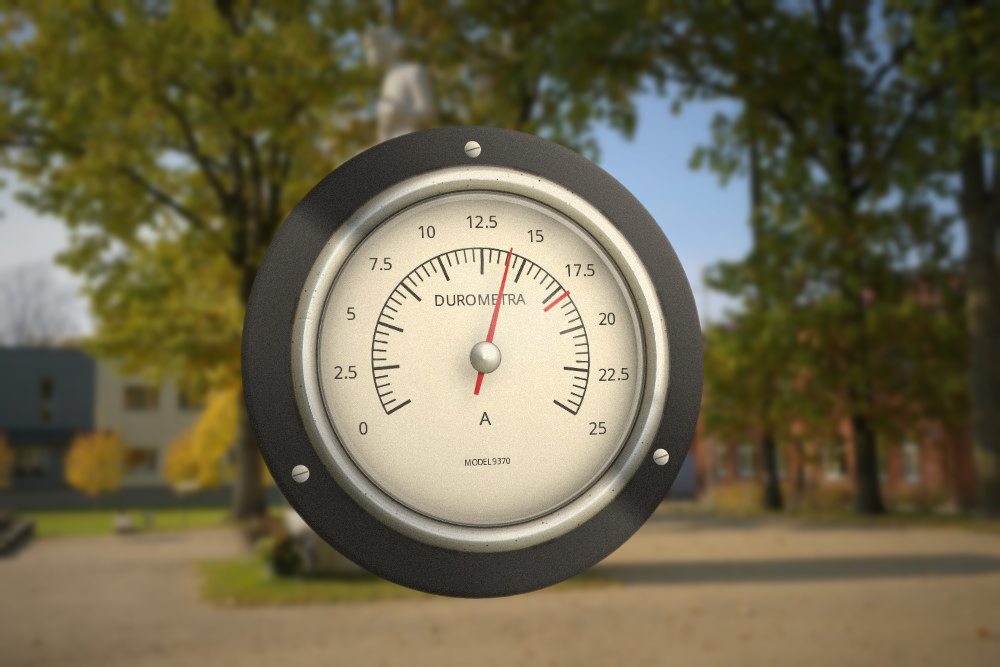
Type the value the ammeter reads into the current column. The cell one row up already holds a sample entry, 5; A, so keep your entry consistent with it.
14; A
